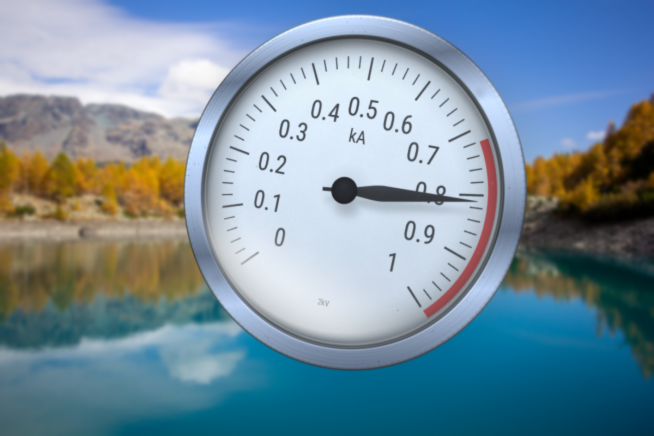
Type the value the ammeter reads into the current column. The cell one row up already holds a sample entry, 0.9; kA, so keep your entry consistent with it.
0.81; kA
